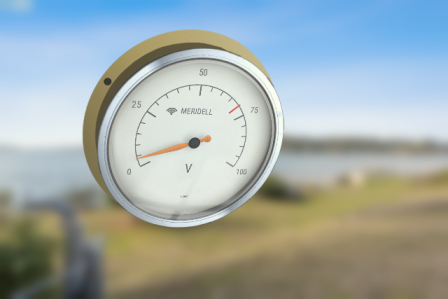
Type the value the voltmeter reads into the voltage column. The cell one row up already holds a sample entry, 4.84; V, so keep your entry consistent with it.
5; V
